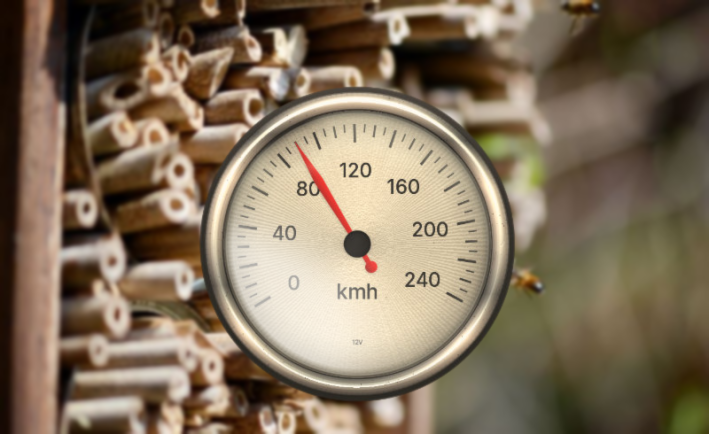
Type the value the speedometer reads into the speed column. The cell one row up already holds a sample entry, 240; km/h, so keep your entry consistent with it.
90; km/h
